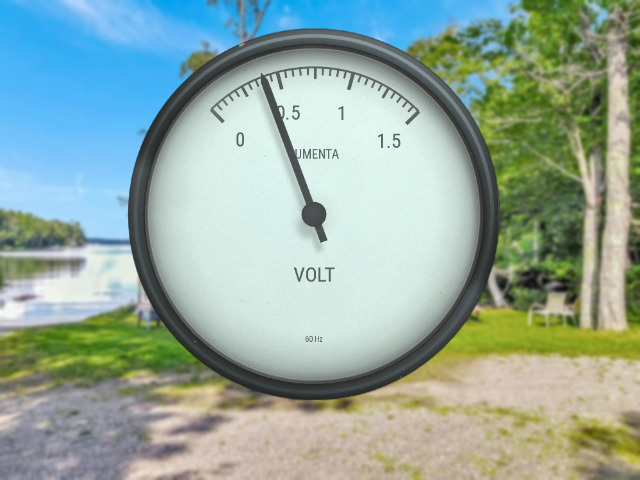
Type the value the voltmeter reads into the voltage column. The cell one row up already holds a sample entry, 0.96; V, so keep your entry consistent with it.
0.4; V
